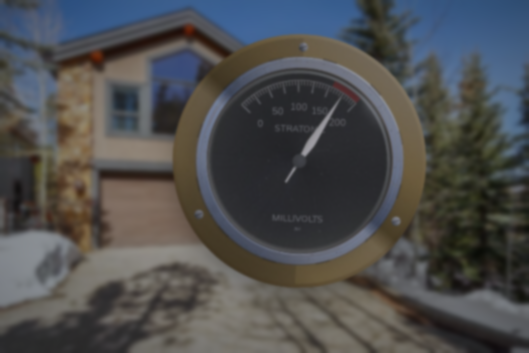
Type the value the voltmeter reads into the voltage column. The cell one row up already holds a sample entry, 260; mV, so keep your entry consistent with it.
175; mV
